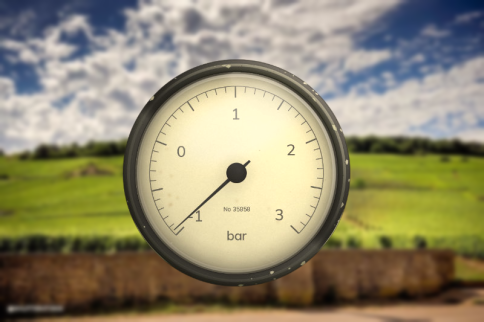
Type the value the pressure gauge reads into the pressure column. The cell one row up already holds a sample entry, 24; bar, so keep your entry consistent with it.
-0.95; bar
